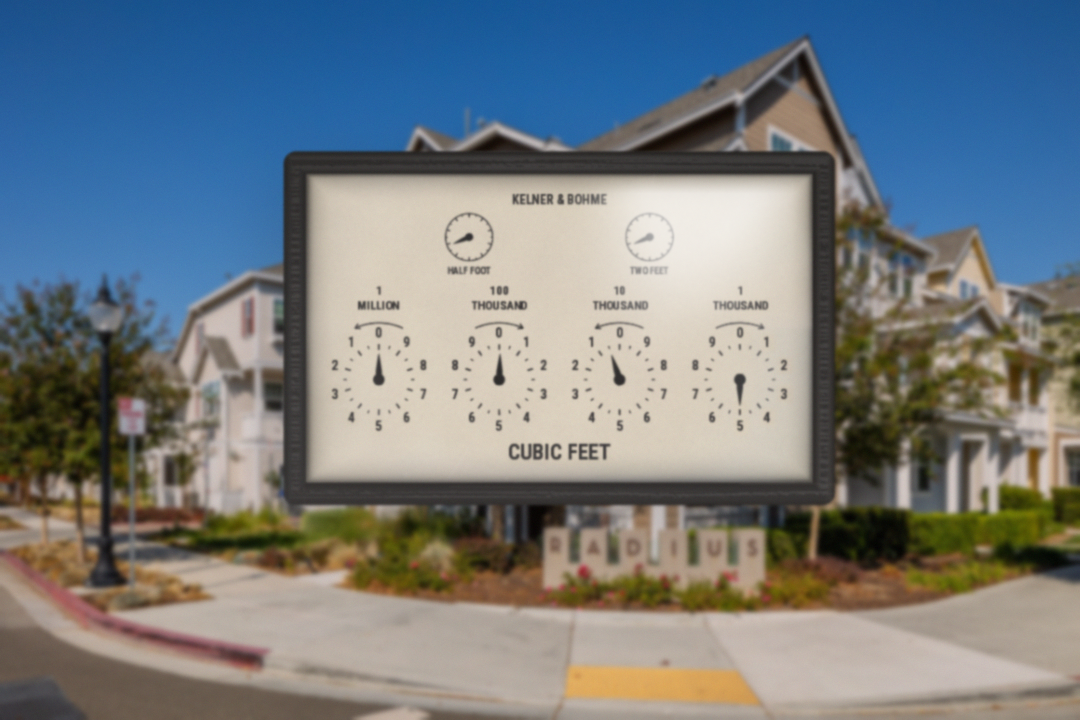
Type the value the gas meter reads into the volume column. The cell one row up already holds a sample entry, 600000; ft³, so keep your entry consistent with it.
500; ft³
